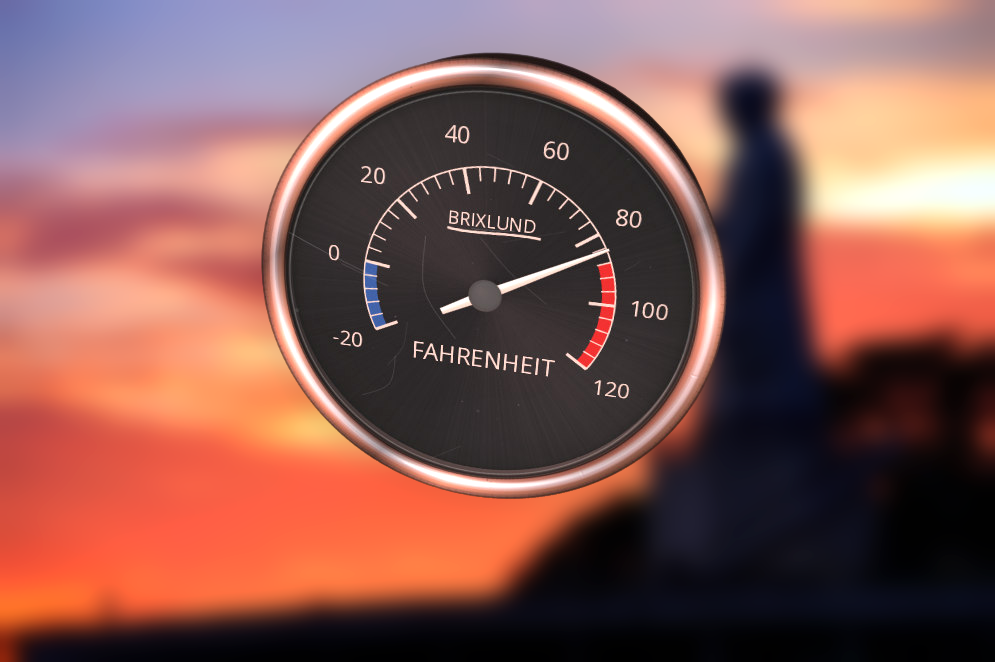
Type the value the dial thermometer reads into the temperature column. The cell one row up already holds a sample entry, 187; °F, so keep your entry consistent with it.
84; °F
